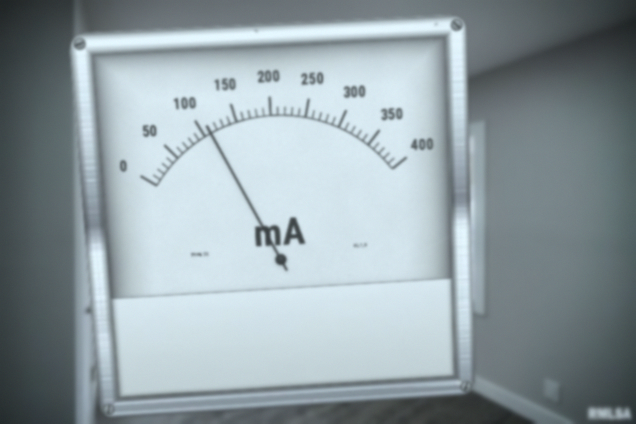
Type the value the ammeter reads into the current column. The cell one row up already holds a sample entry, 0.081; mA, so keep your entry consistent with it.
110; mA
